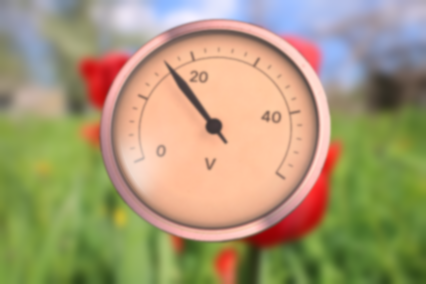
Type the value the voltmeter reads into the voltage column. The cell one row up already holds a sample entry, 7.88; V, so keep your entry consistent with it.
16; V
